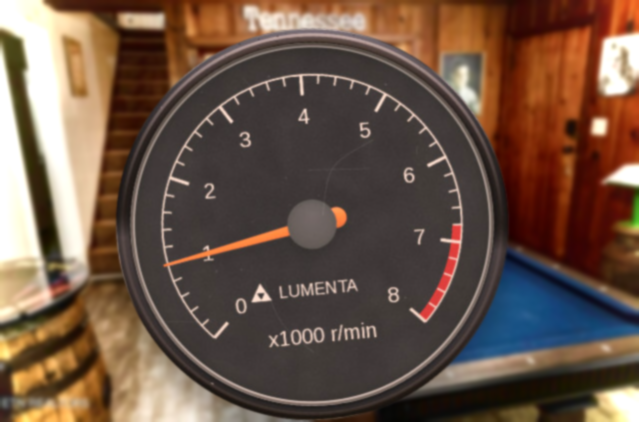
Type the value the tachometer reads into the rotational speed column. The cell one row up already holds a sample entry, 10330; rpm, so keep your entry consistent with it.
1000; rpm
